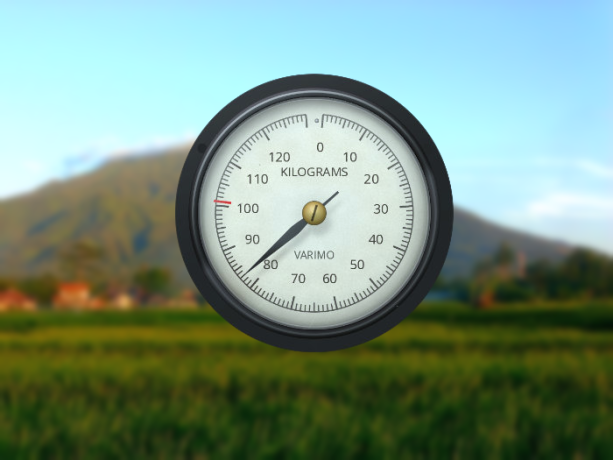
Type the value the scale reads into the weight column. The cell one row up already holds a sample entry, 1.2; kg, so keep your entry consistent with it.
83; kg
